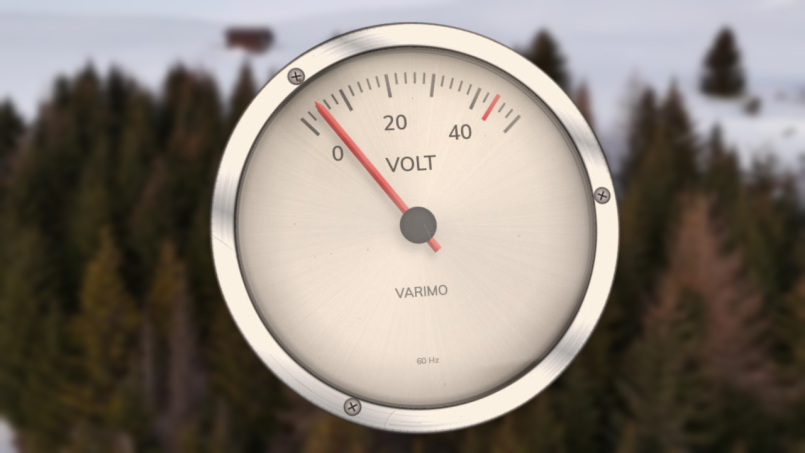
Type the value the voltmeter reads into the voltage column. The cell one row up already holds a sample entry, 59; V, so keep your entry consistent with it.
4; V
